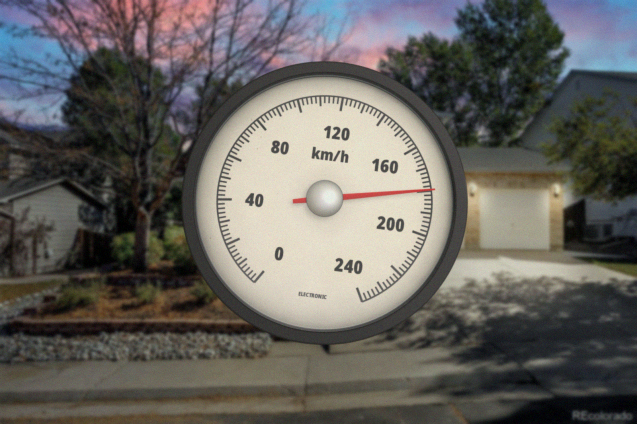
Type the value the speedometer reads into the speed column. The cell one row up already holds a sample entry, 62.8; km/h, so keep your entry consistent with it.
180; km/h
